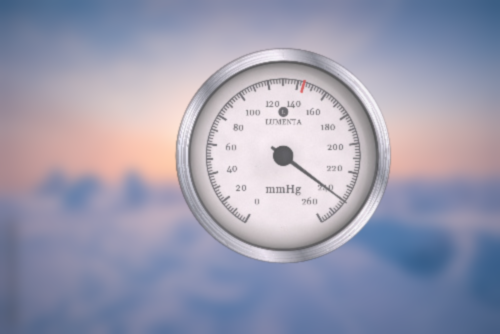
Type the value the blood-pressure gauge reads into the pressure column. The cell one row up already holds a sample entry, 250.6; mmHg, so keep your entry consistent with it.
240; mmHg
